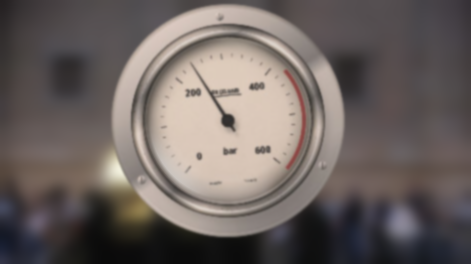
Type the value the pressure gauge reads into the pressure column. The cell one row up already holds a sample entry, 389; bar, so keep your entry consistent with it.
240; bar
